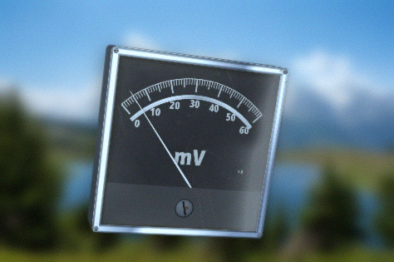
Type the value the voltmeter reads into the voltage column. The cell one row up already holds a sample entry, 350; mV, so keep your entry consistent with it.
5; mV
